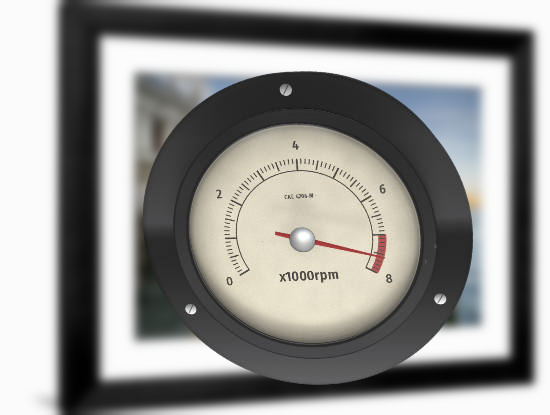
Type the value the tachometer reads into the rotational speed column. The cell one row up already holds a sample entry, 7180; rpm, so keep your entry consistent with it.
7500; rpm
